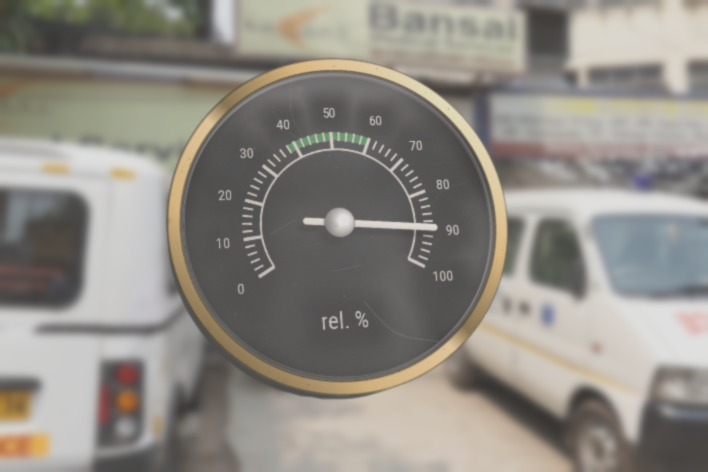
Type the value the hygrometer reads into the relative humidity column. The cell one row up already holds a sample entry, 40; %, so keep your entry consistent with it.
90; %
